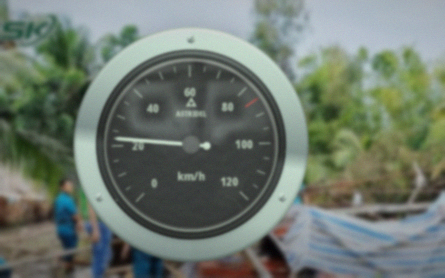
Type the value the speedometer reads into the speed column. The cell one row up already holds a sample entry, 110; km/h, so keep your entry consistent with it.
22.5; km/h
